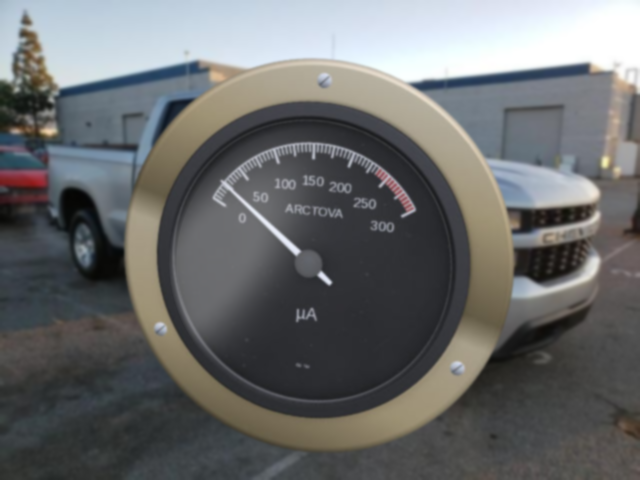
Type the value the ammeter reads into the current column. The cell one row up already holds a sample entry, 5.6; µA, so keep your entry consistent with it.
25; µA
